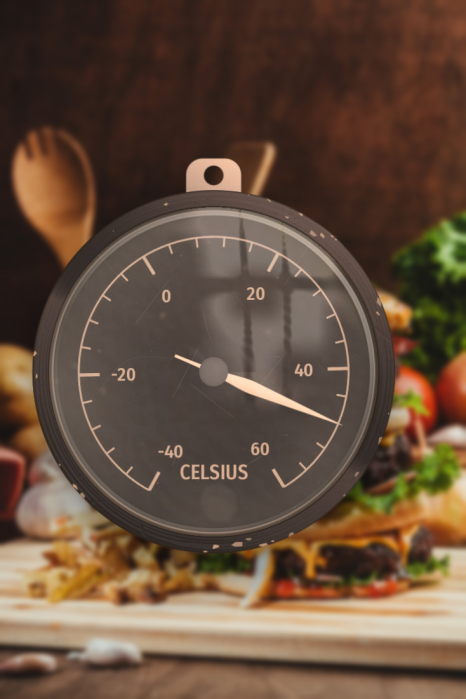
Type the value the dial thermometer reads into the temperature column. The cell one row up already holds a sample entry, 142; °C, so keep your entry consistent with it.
48; °C
